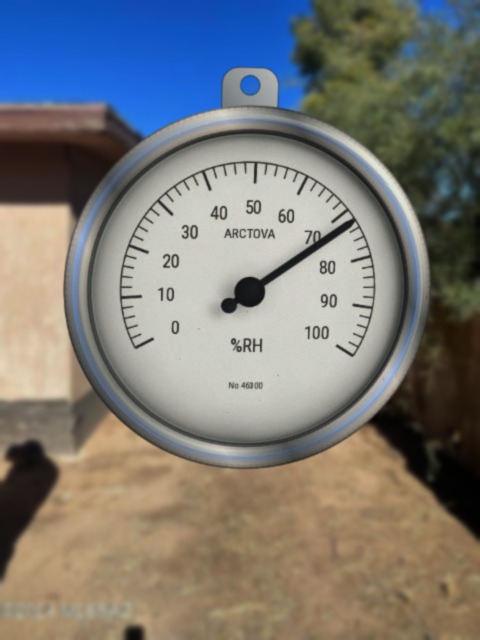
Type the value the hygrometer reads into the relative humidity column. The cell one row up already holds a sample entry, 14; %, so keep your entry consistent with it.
72; %
